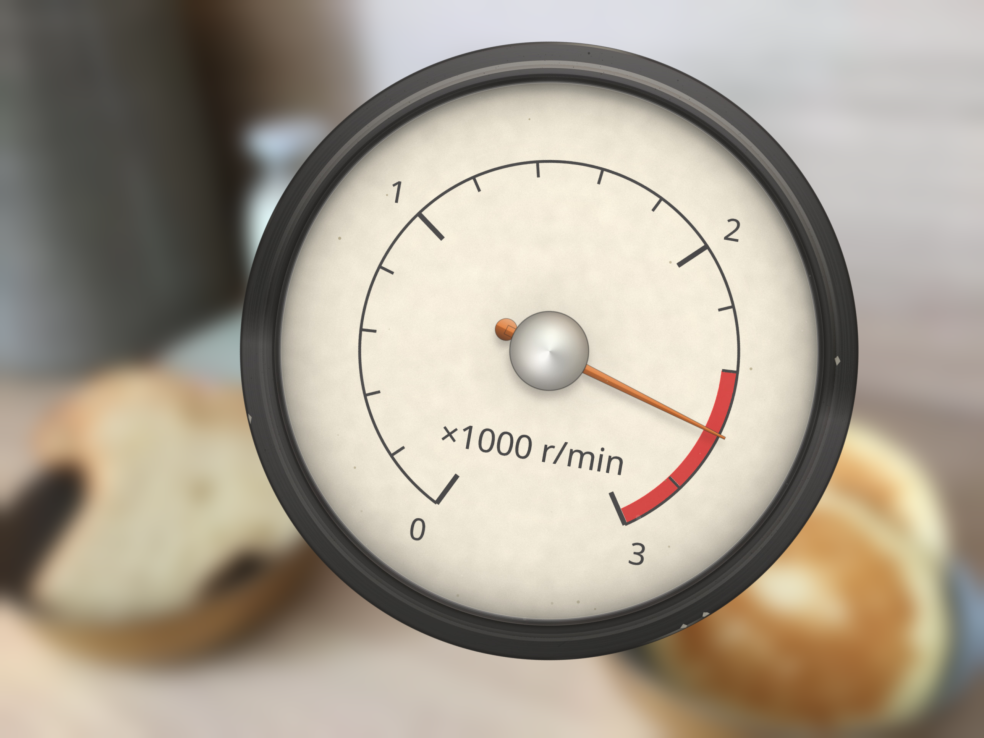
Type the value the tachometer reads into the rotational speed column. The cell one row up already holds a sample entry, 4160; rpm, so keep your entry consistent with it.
2600; rpm
